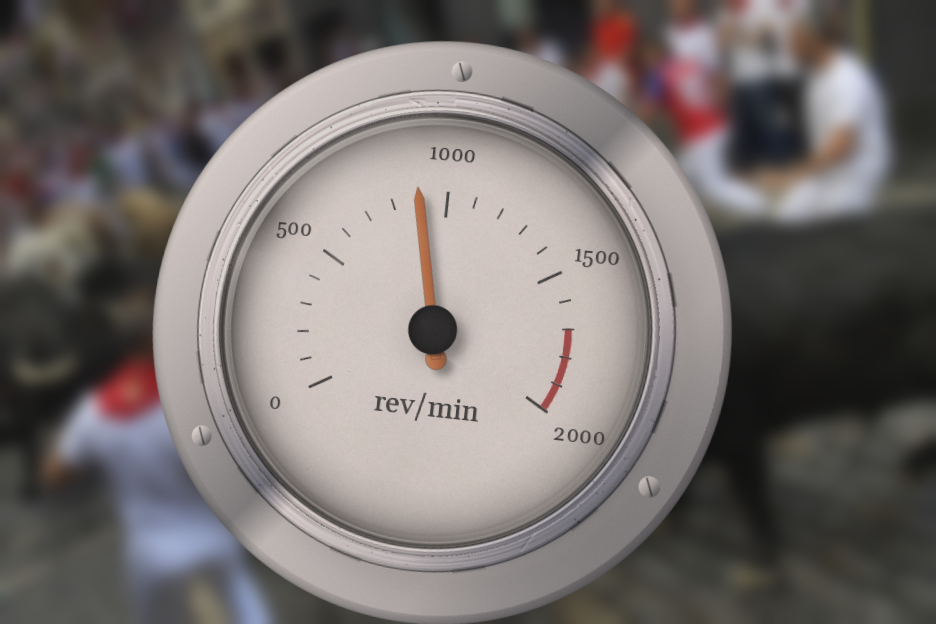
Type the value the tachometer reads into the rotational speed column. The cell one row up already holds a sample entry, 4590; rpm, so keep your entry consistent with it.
900; rpm
